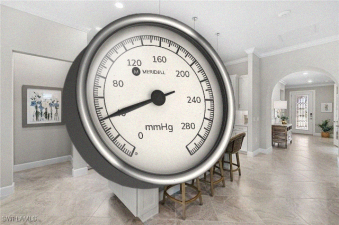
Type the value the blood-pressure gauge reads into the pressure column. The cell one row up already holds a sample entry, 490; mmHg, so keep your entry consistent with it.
40; mmHg
